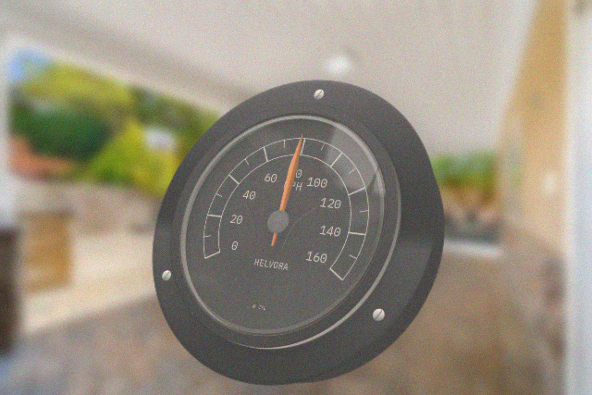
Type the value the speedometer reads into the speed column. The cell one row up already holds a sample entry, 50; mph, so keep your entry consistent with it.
80; mph
